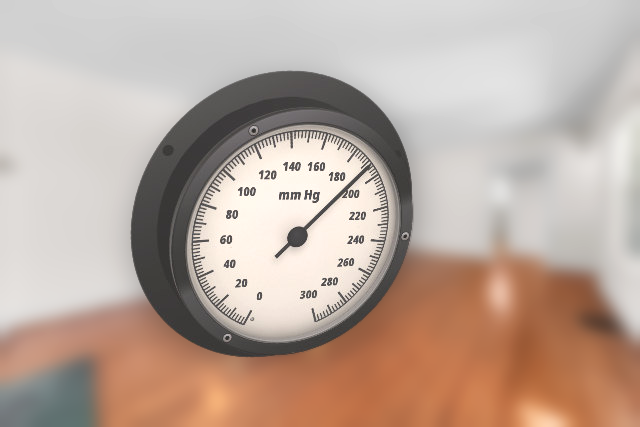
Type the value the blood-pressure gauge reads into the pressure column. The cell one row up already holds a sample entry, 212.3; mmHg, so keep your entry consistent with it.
190; mmHg
